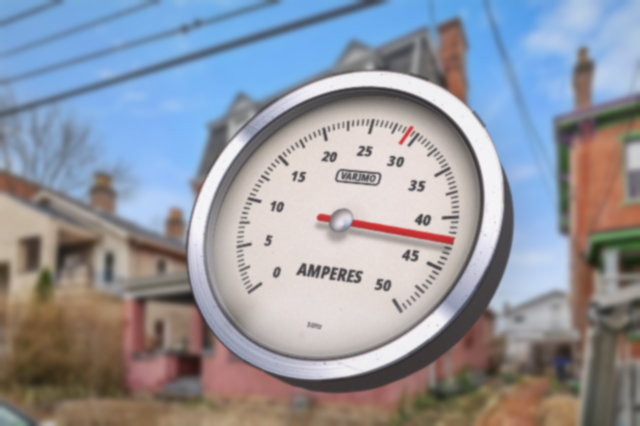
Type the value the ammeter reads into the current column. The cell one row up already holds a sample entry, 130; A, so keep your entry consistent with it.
42.5; A
